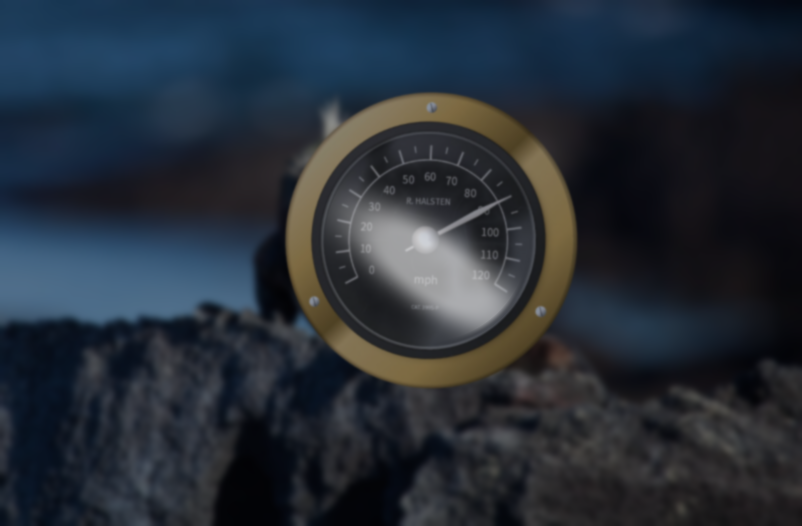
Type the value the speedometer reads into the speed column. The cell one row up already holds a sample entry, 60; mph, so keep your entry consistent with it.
90; mph
